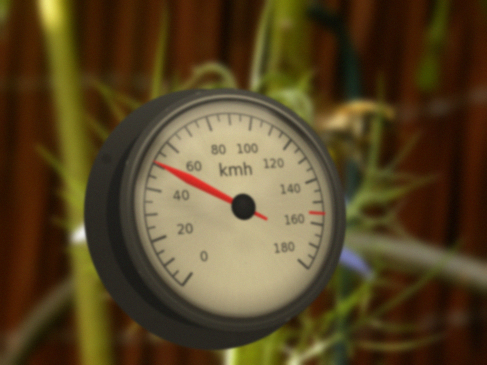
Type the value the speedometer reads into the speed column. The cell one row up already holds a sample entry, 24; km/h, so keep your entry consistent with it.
50; km/h
